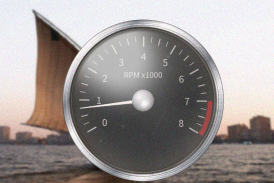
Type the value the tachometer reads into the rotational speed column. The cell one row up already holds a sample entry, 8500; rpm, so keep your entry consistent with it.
750; rpm
